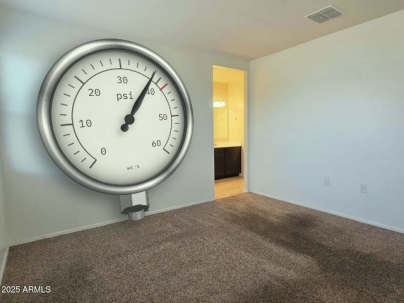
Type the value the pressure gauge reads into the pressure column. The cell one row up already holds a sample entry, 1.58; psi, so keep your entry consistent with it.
38; psi
